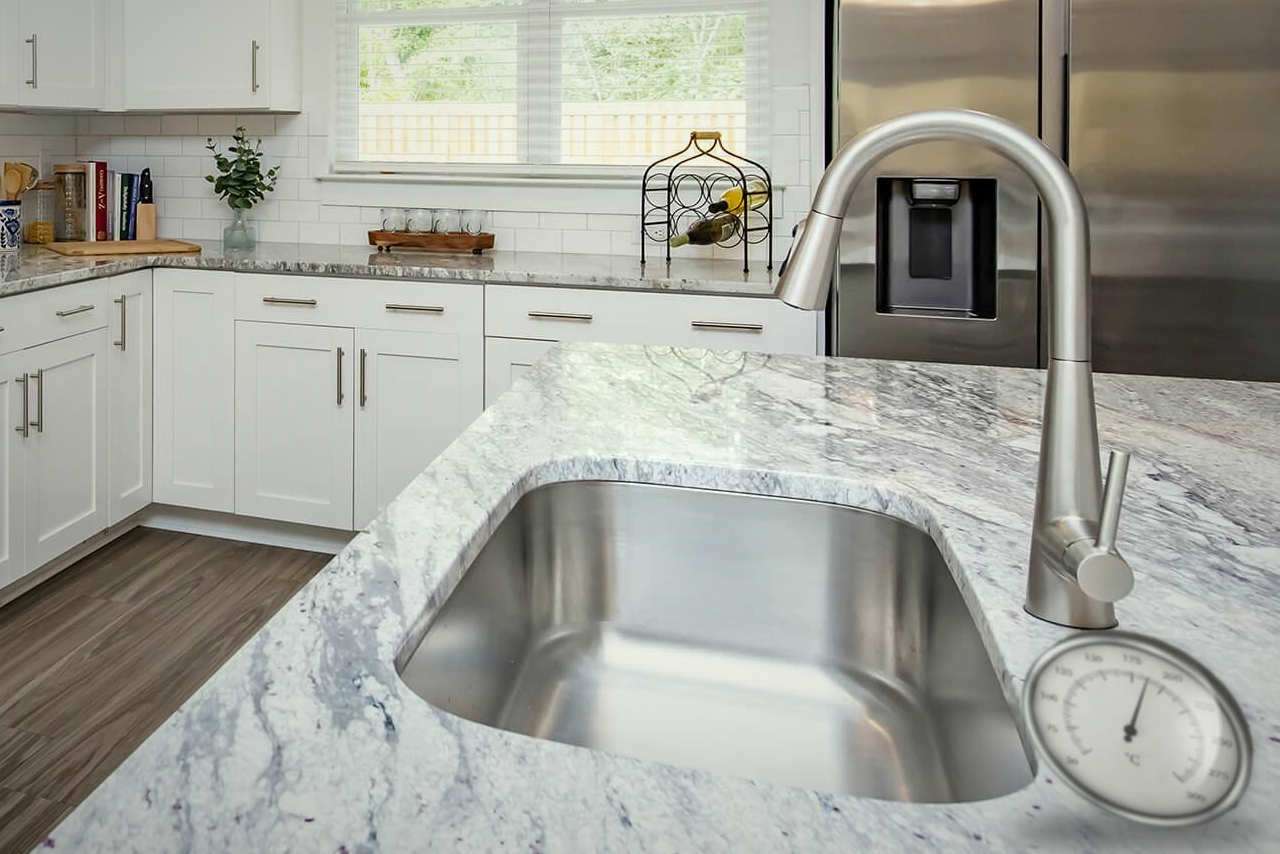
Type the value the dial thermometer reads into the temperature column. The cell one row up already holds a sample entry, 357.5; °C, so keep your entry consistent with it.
187.5; °C
